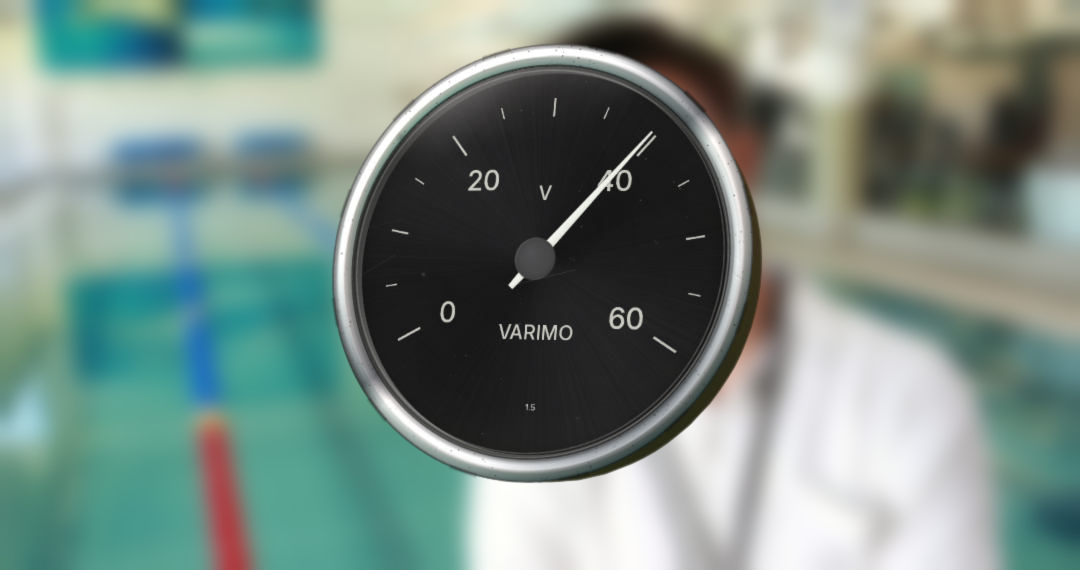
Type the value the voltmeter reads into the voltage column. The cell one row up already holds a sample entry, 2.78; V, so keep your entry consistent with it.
40; V
